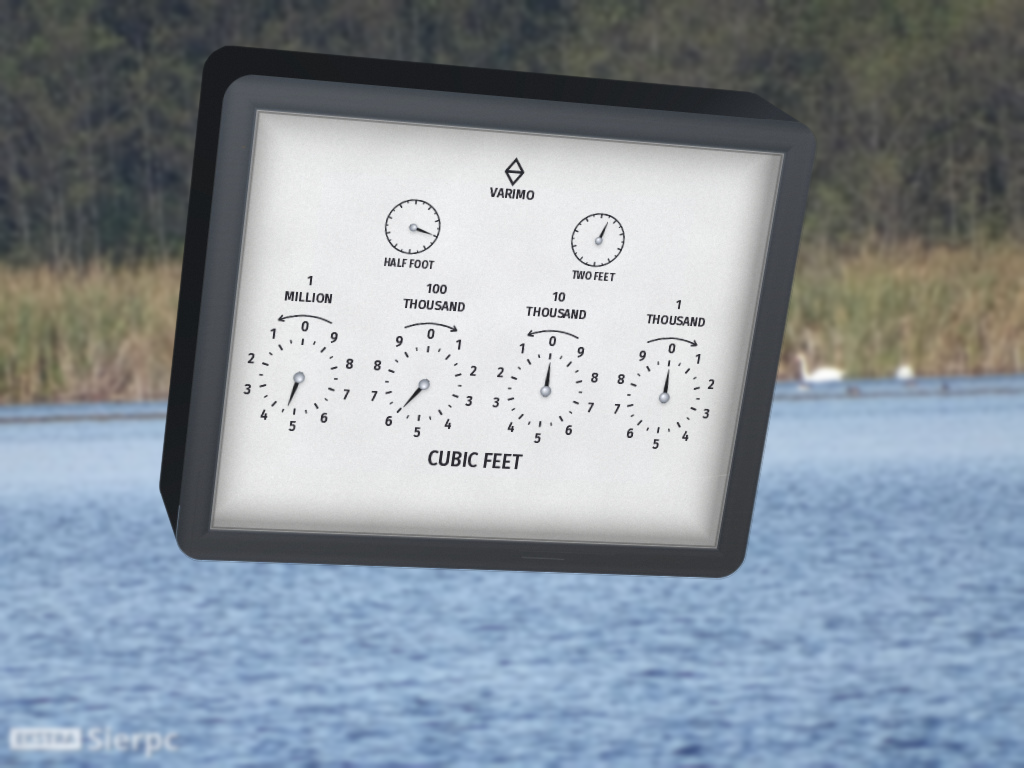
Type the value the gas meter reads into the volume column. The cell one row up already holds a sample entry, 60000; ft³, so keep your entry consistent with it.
460000; ft³
